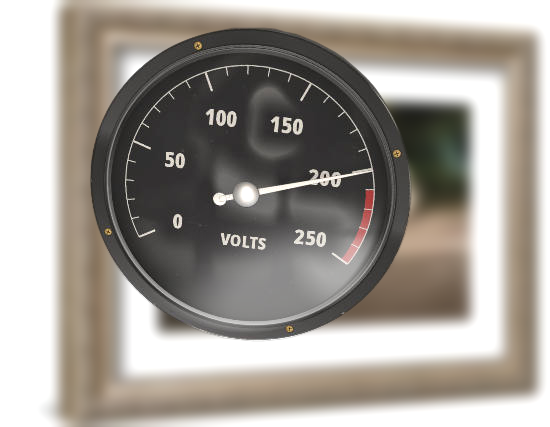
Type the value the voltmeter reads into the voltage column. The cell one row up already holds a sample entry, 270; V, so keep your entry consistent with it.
200; V
